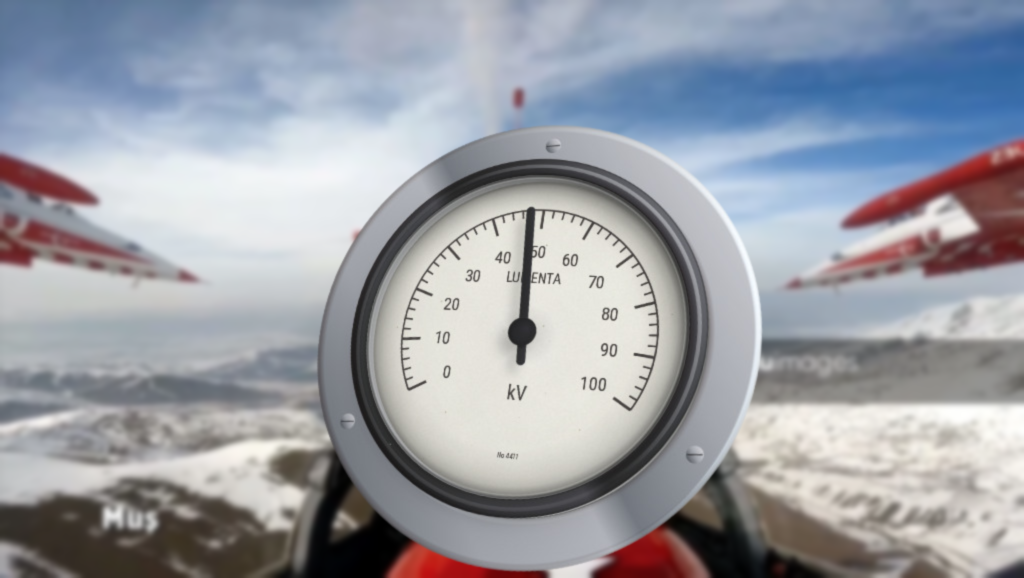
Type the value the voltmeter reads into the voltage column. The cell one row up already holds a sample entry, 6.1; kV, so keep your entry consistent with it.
48; kV
